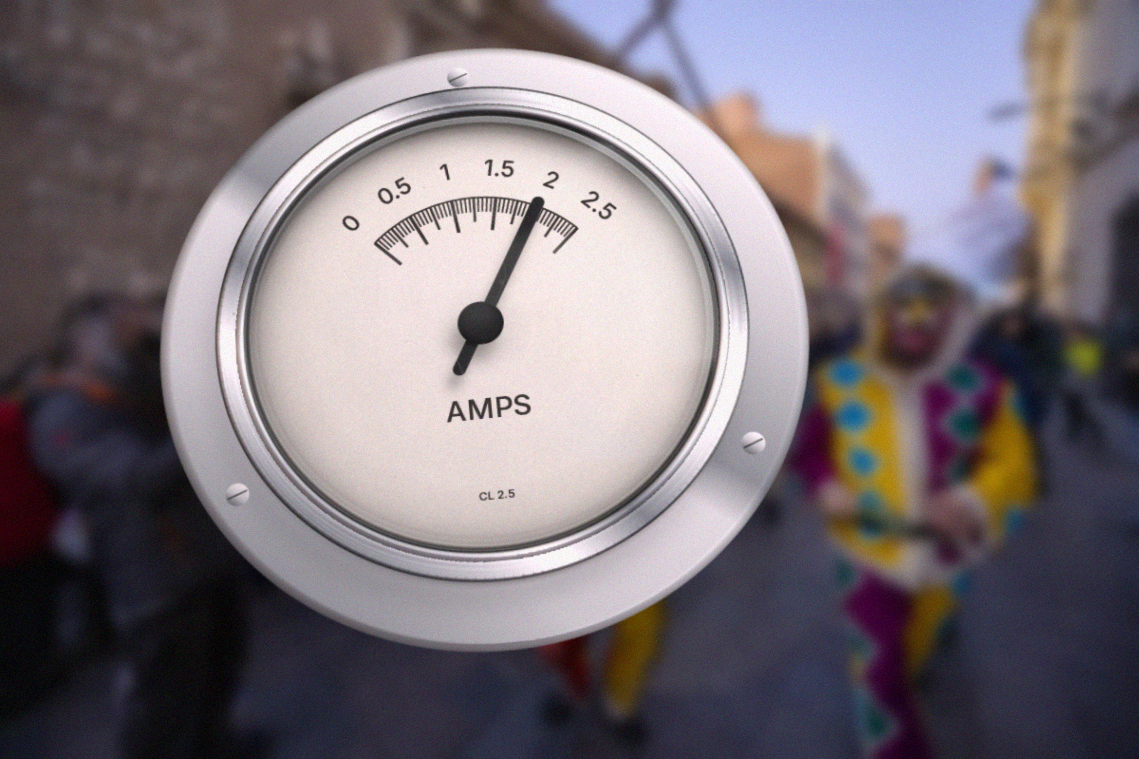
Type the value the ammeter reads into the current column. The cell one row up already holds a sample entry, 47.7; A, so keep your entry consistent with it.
2; A
